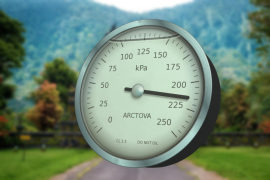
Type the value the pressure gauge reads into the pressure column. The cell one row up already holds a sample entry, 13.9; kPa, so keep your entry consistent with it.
215; kPa
